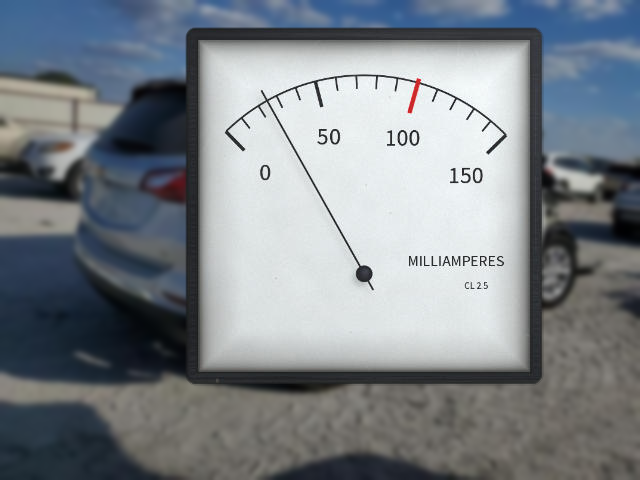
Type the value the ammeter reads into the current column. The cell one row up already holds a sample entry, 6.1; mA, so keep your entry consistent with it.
25; mA
